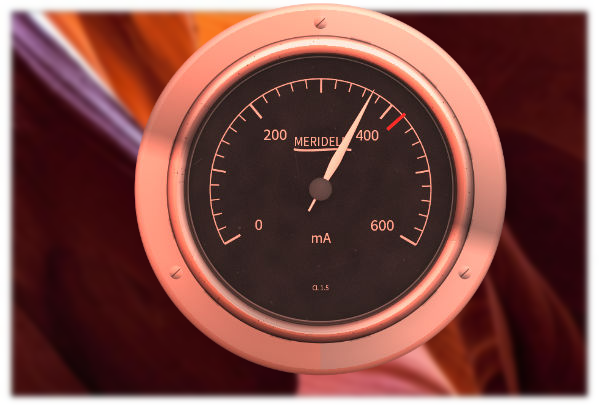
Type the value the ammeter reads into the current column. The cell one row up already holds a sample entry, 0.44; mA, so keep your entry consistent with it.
370; mA
